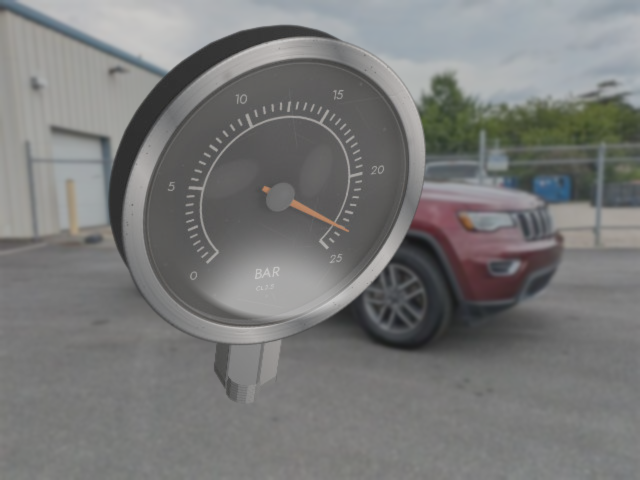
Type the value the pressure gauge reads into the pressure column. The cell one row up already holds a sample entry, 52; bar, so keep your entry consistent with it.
23.5; bar
